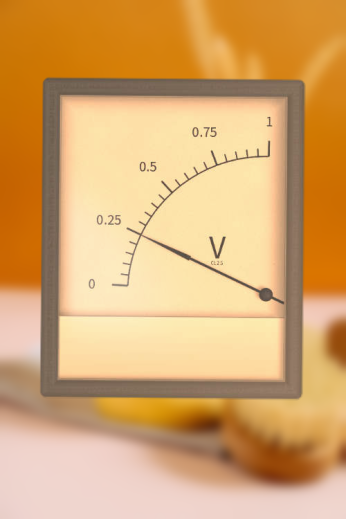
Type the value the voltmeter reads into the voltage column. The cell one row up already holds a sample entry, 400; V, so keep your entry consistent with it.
0.25; V
